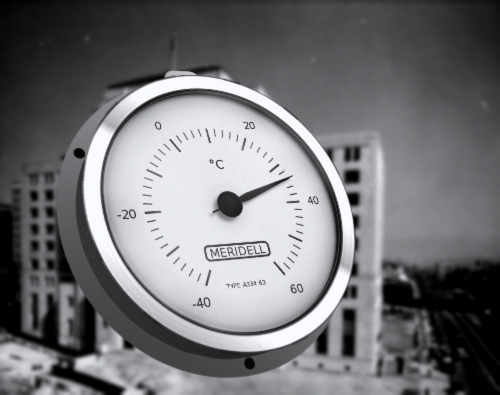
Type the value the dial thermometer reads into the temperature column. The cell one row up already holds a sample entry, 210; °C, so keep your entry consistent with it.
34; °C
